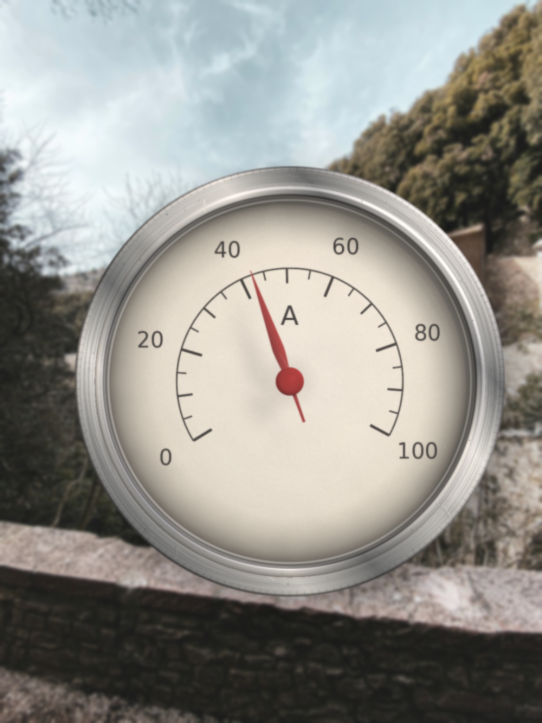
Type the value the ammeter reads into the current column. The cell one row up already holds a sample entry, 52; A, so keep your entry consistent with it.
42.5; A
